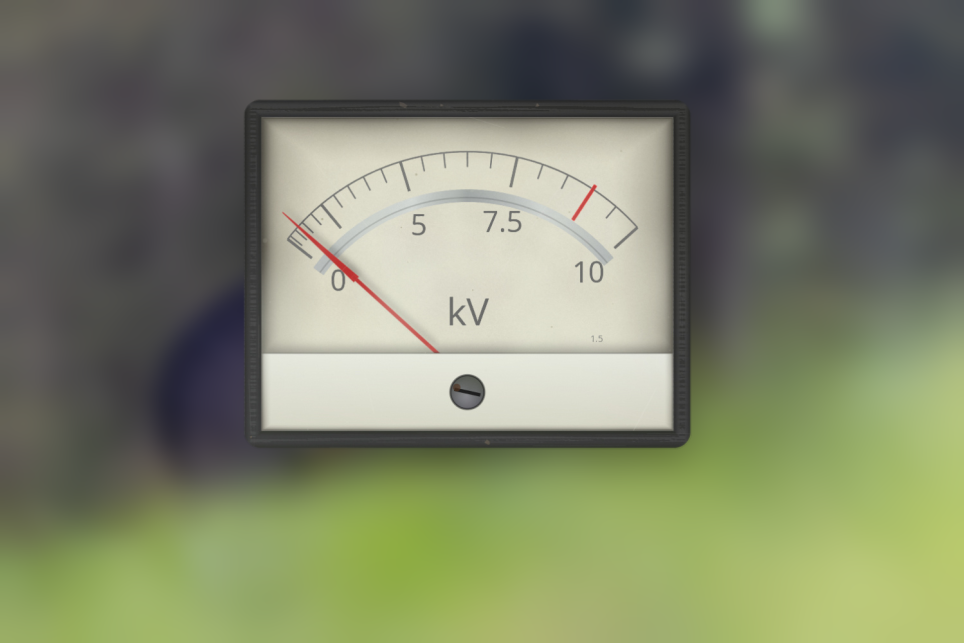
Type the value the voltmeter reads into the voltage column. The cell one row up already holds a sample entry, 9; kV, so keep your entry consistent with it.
1.25; kV
